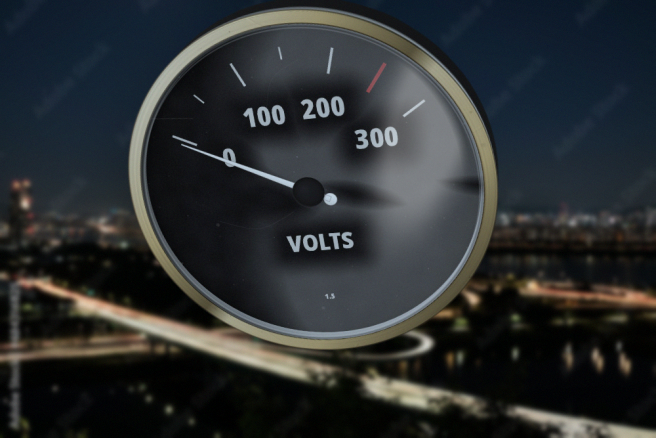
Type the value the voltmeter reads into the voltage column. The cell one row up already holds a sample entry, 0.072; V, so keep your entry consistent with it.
0; V
